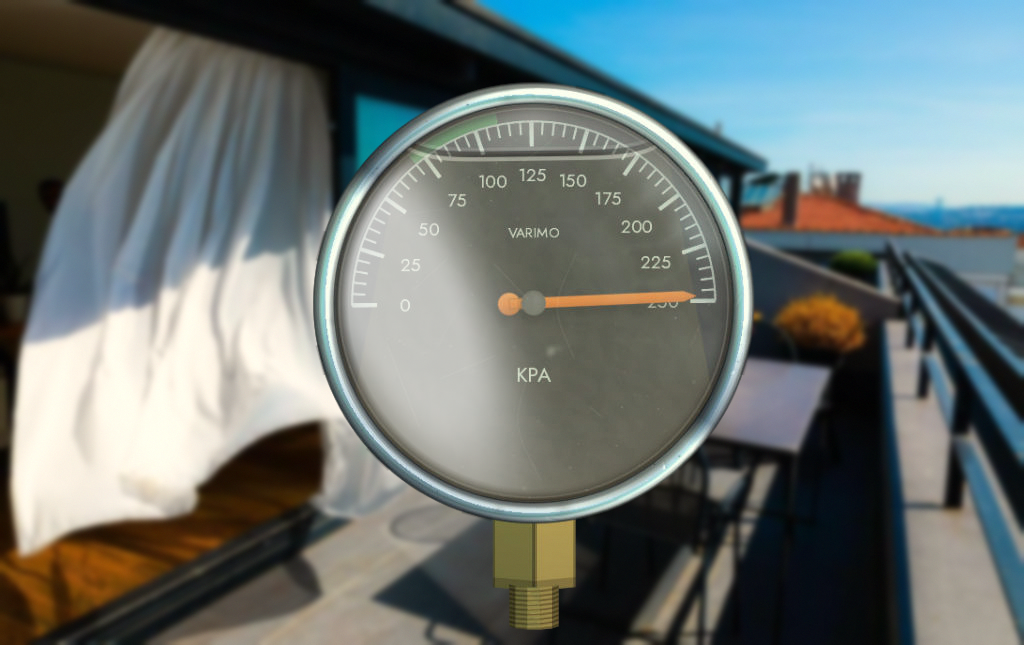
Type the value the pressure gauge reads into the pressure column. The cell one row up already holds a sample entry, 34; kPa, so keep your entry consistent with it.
247.5; kPa
